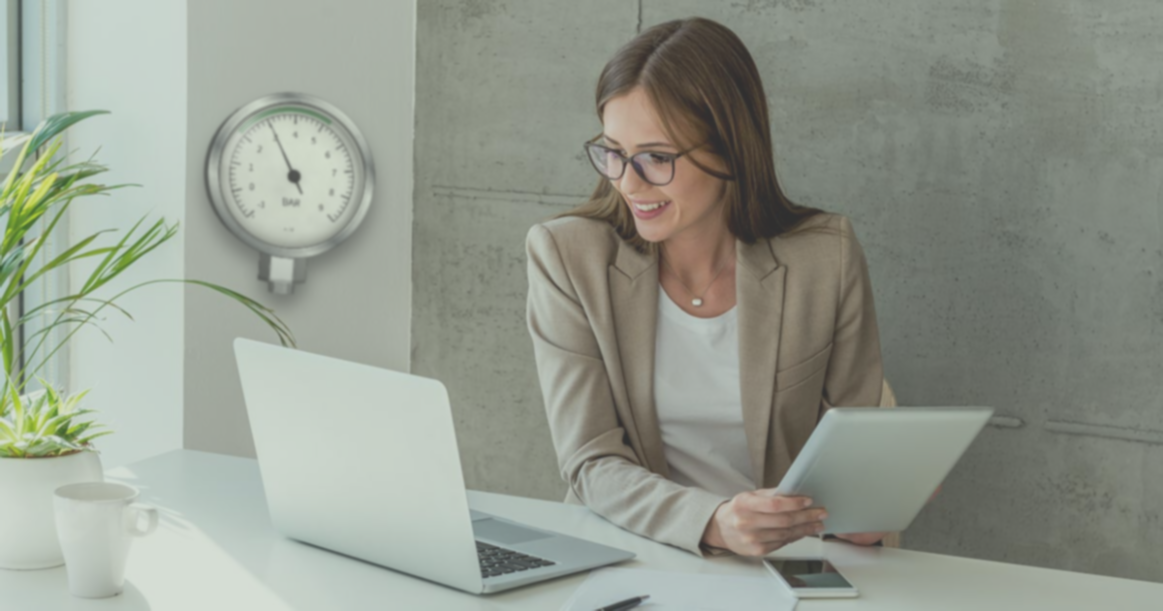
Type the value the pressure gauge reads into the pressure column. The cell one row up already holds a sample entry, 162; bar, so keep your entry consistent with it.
3; bar
